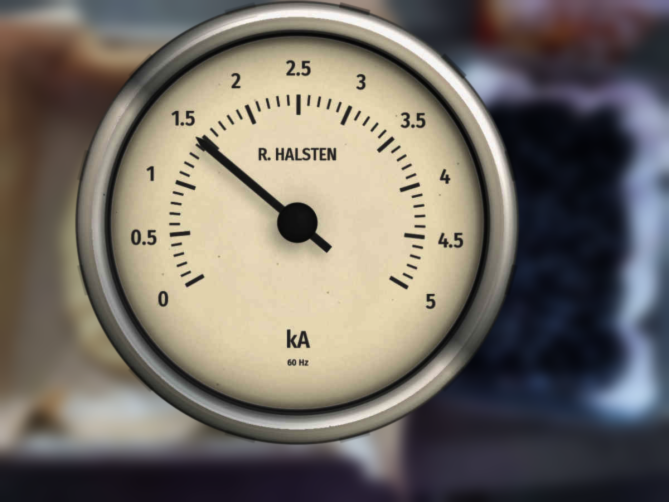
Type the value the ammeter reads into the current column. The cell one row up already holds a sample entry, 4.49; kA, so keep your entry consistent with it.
1.45; kA
